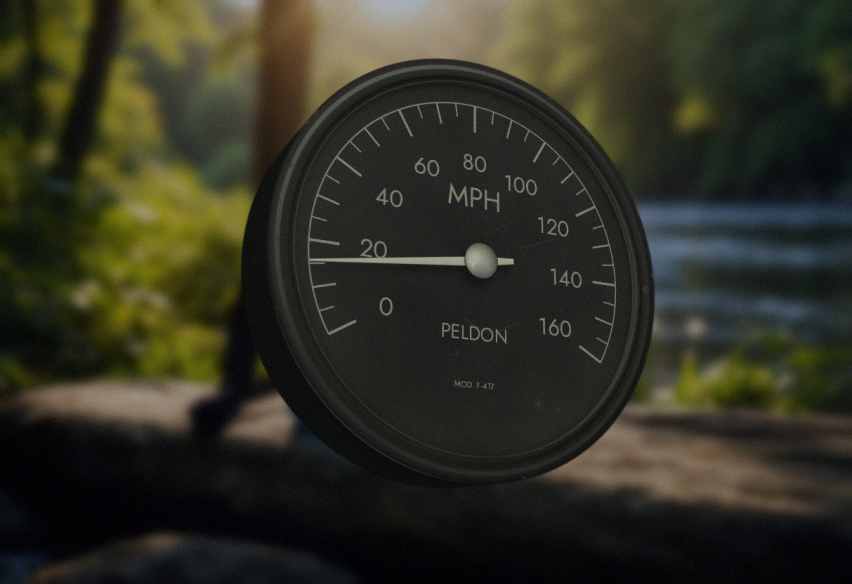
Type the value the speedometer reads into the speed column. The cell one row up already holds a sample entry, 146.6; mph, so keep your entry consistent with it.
15; mph
